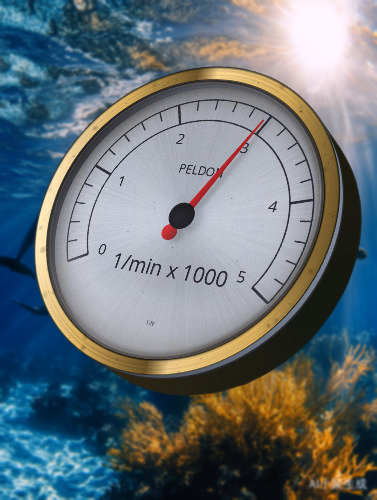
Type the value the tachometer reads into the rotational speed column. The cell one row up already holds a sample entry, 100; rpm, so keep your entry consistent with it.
3000; rpm
